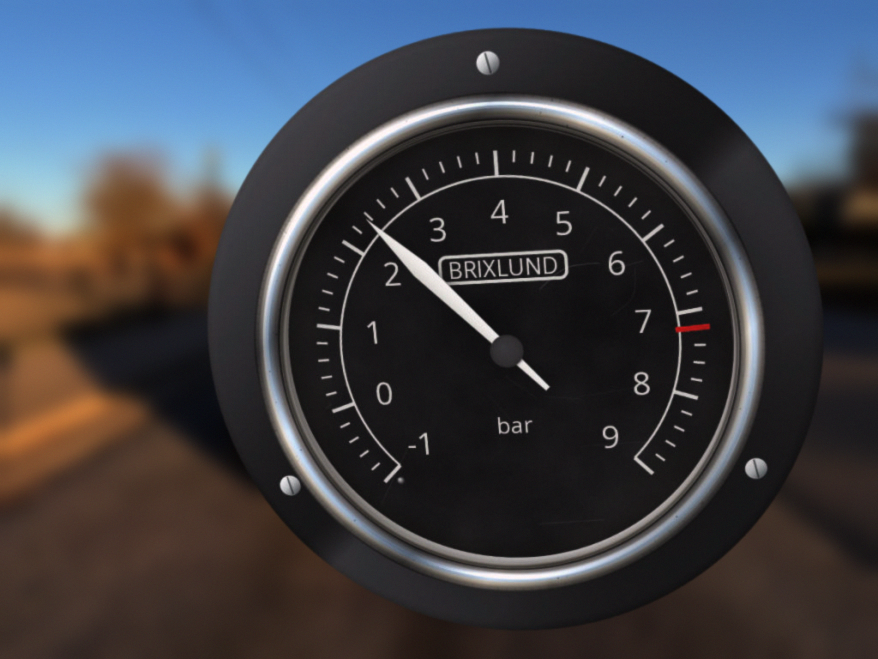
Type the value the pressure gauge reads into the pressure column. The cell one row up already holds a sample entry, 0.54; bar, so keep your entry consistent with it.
2.4; bar
